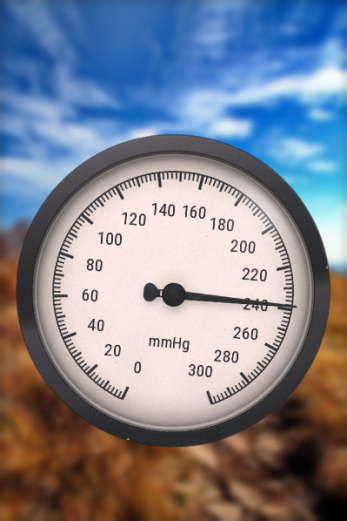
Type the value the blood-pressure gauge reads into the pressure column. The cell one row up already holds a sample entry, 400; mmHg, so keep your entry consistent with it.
238; mmHg
